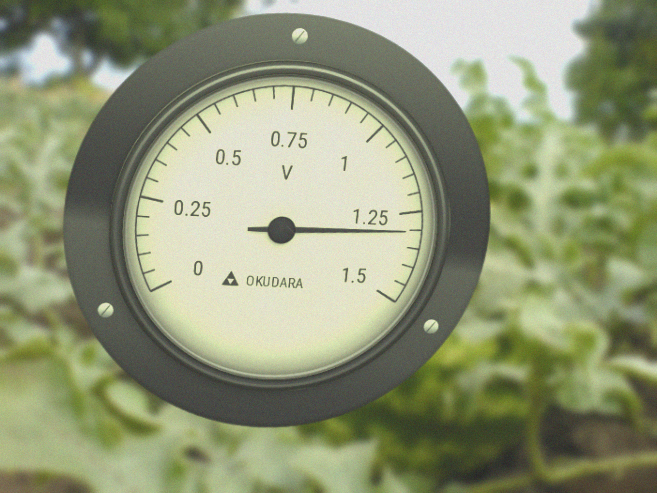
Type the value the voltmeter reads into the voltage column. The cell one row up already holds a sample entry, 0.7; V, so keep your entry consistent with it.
1.3; V
